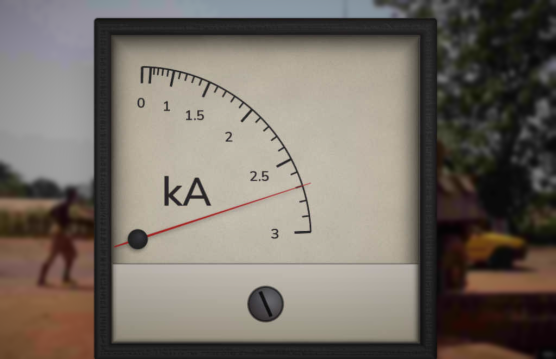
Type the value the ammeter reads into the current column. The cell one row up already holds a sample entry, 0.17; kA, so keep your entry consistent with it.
2.7; kA
